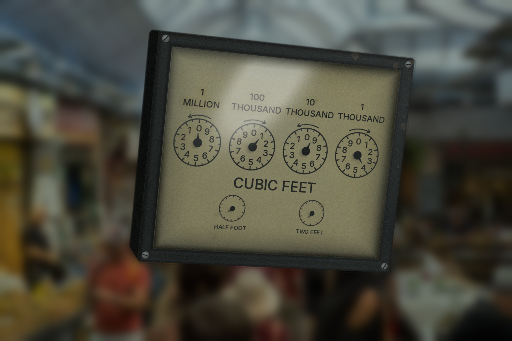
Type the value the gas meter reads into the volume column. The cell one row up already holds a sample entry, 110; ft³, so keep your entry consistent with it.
9400; ft³
